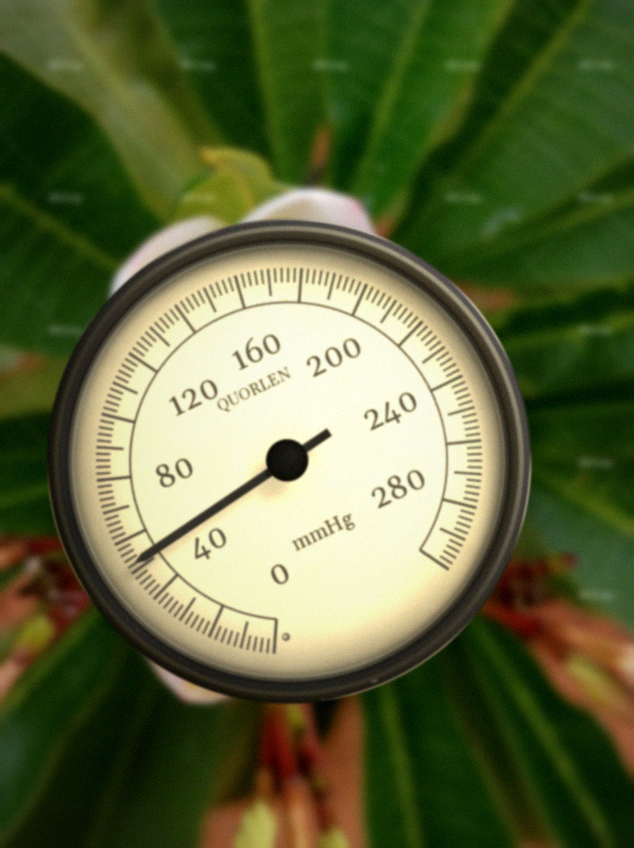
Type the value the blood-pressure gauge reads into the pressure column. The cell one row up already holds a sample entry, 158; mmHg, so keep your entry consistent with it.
52; mmHg
